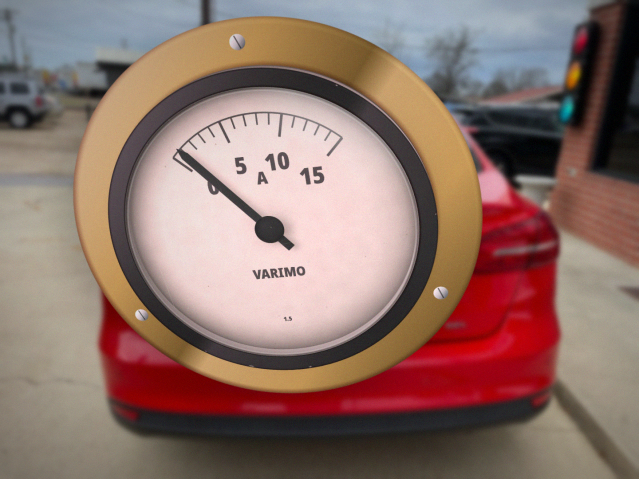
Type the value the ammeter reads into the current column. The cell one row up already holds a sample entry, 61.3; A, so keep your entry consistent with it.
1; A
